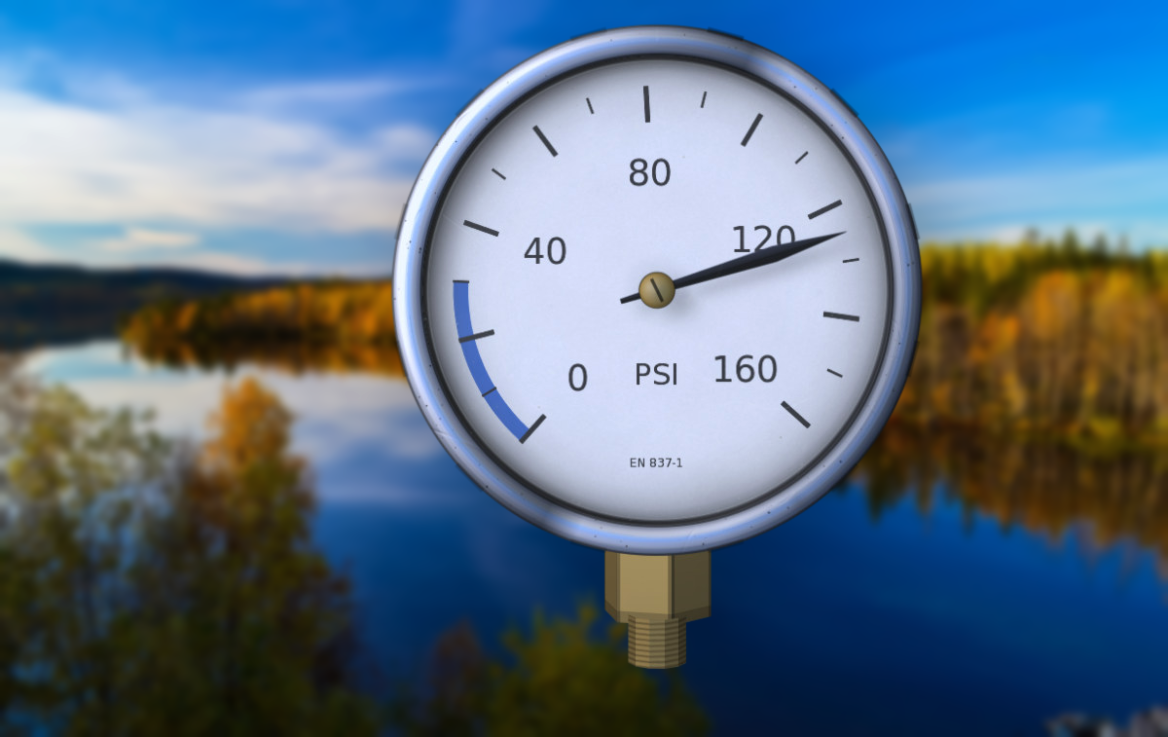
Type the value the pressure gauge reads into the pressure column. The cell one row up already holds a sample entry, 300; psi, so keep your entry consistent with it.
125; psi
